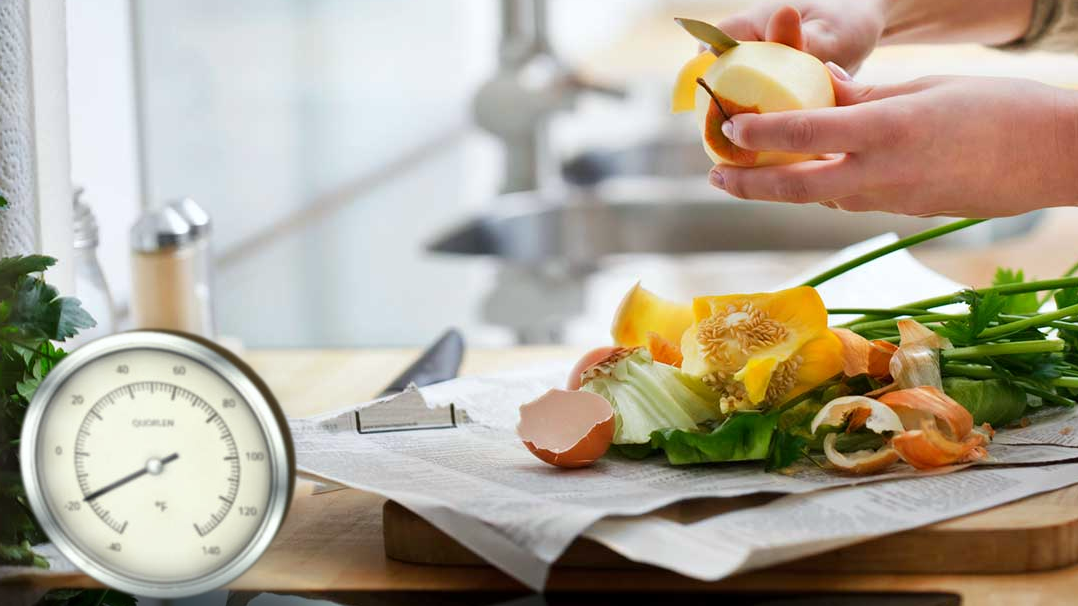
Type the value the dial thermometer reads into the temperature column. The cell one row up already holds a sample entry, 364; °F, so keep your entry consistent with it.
-20; °F
